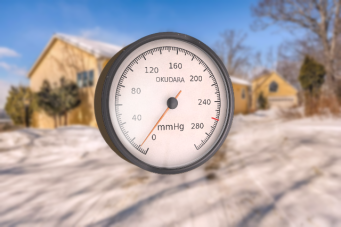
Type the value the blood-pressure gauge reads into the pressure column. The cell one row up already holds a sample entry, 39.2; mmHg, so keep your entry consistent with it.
10; mmHg
